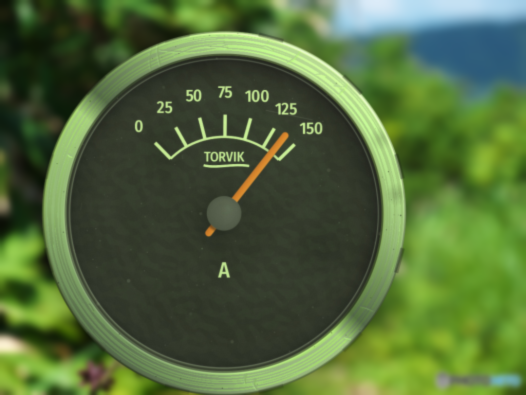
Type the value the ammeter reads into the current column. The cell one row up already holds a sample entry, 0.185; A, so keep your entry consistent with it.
137.5; A
